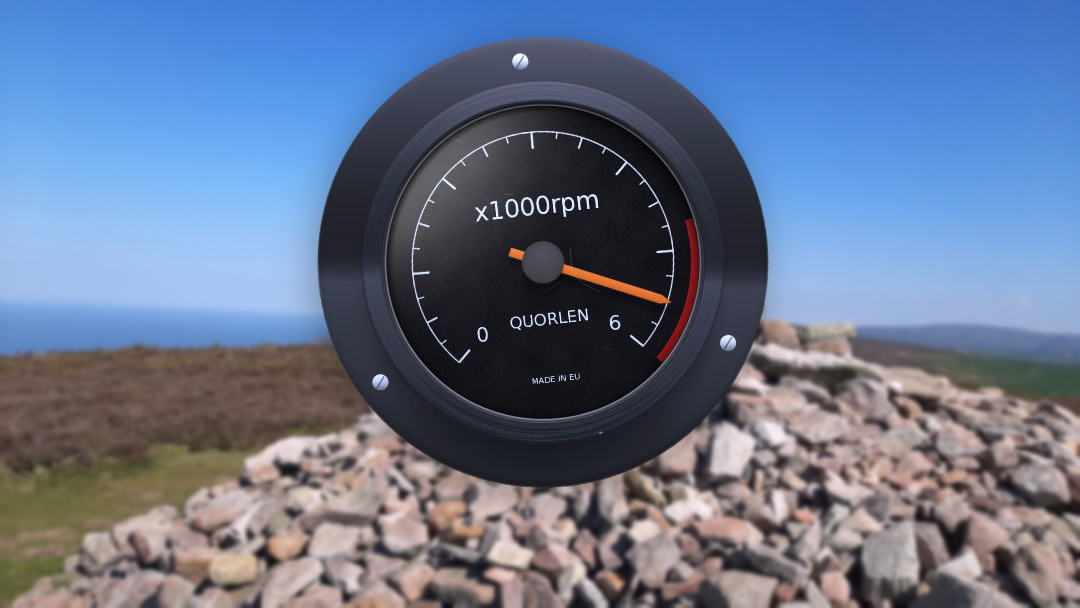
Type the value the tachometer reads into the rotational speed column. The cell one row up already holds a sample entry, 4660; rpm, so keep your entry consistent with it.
5500; rpm
